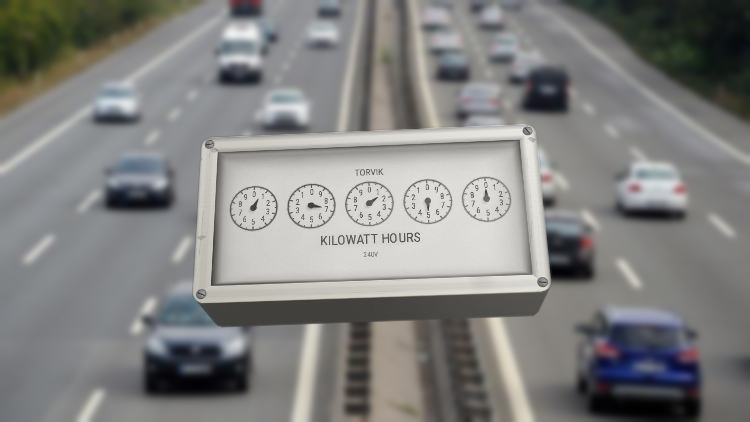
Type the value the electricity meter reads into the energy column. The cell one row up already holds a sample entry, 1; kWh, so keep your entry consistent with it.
7150; kWh
